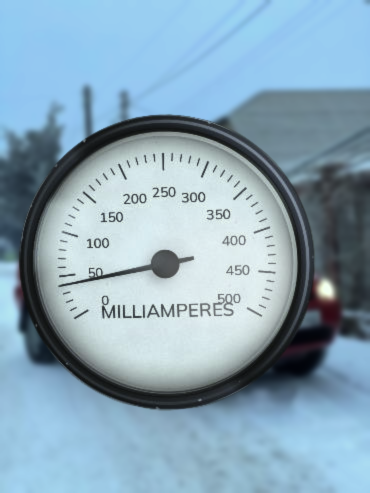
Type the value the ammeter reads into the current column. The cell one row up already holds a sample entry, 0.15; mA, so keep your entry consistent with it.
40; mA
